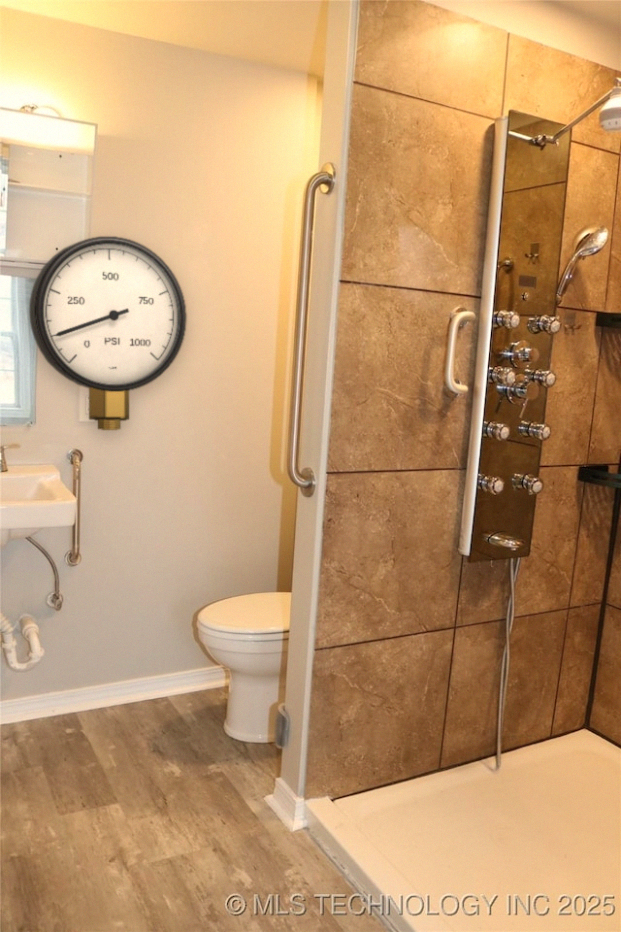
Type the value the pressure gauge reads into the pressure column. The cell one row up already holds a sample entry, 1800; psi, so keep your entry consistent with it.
100; psi
